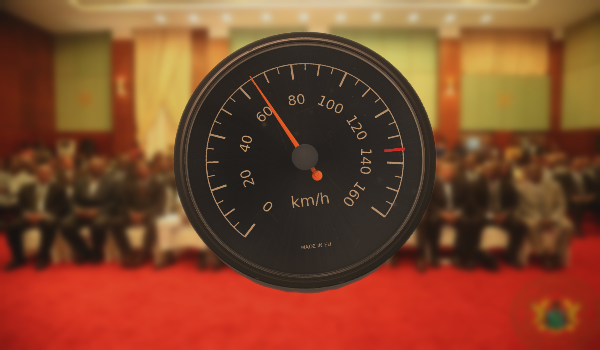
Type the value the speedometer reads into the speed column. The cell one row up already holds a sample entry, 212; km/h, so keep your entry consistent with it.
65; km/h
